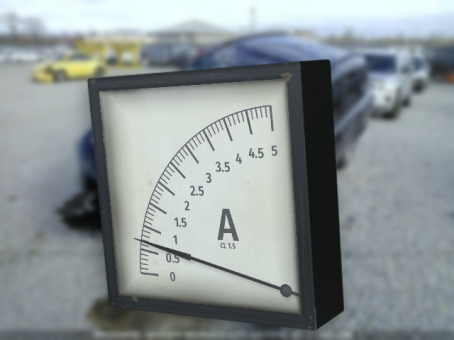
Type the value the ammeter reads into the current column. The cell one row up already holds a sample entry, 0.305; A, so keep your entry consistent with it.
0.7; A
